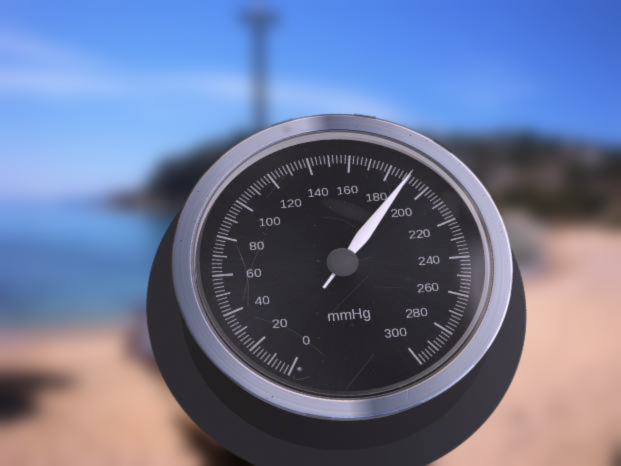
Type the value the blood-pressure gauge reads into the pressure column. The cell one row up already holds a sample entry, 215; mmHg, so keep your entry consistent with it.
190; mmHg
